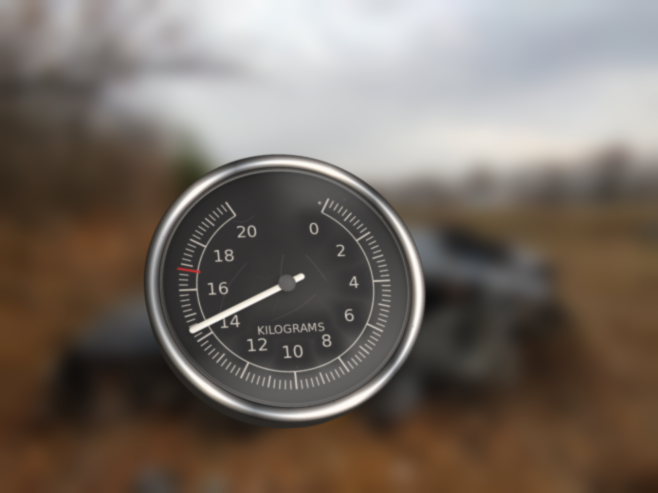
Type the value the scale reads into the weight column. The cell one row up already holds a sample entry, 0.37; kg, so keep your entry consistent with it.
14.4; kg
